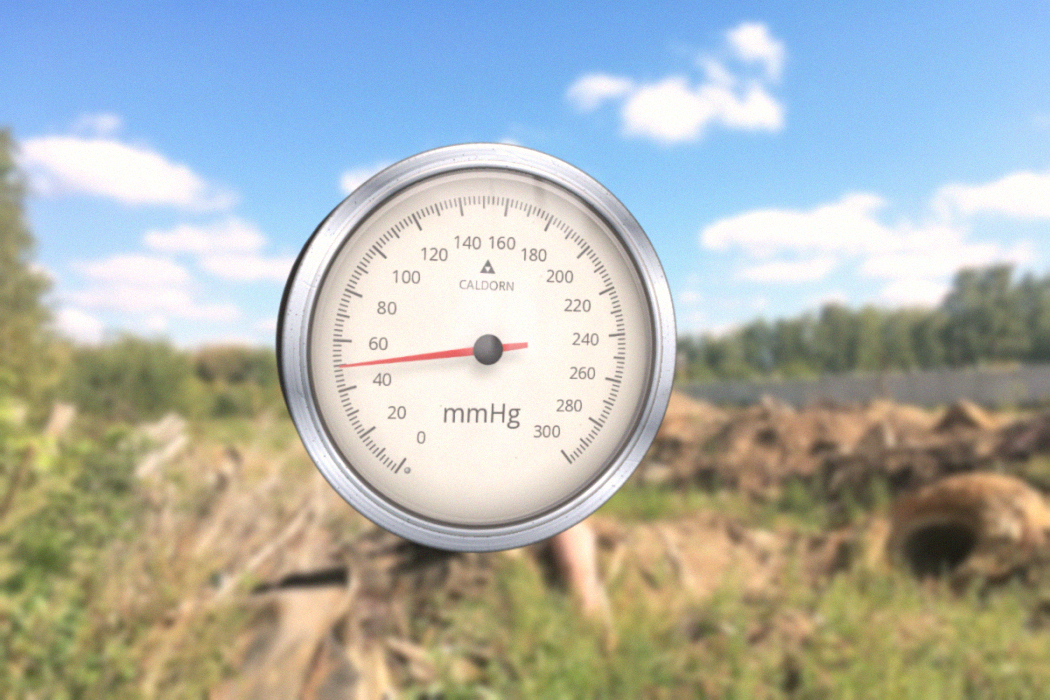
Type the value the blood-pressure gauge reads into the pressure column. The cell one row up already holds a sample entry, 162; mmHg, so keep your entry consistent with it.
50; mmHg
